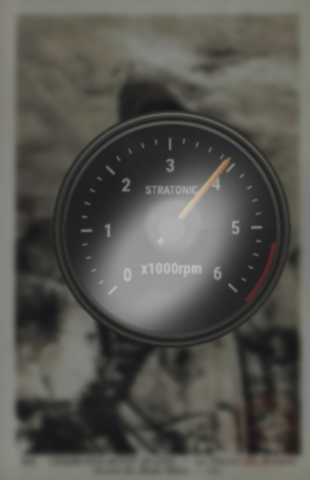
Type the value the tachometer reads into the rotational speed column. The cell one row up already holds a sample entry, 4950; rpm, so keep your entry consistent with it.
3900; rpm
